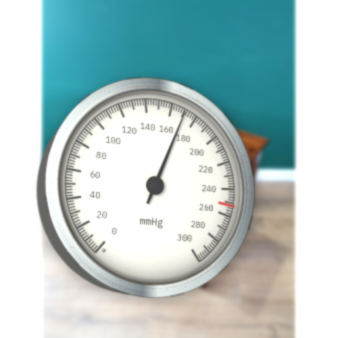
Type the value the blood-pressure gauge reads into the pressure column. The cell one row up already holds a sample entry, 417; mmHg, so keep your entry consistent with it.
170; mmHg
